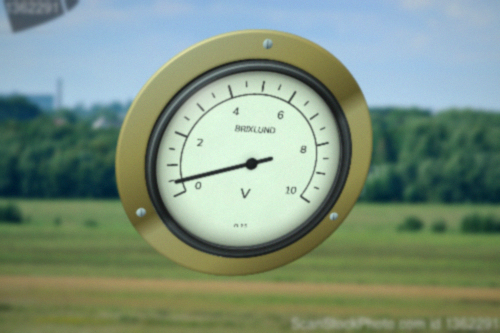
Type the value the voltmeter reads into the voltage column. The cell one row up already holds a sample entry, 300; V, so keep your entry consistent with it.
0.5; V
